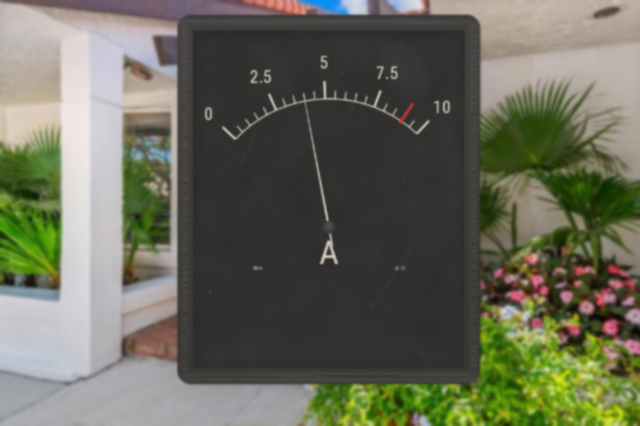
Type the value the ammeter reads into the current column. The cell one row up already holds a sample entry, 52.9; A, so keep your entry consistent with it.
4; A
